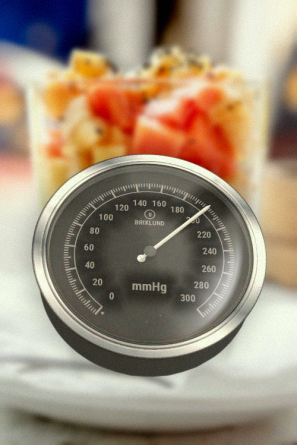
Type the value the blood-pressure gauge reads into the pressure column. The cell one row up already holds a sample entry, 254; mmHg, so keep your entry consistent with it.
200; mmHg
